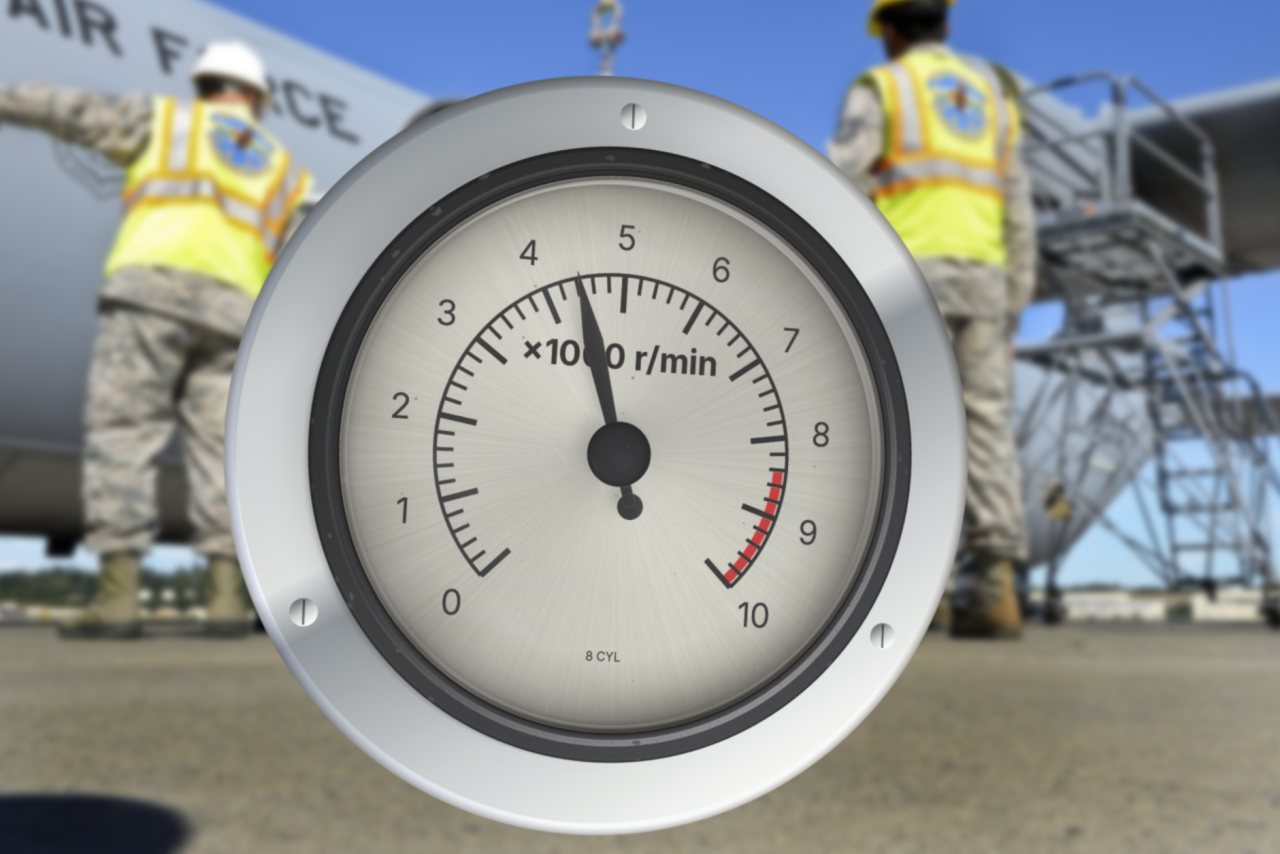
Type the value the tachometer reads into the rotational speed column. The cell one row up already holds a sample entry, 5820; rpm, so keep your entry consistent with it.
4400; rpm
